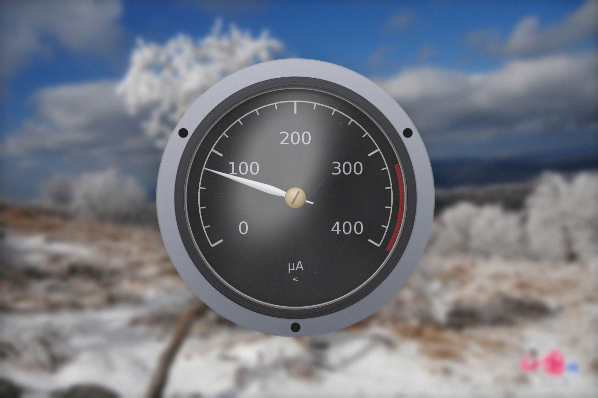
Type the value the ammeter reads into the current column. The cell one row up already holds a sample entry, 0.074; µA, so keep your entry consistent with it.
80; µA
